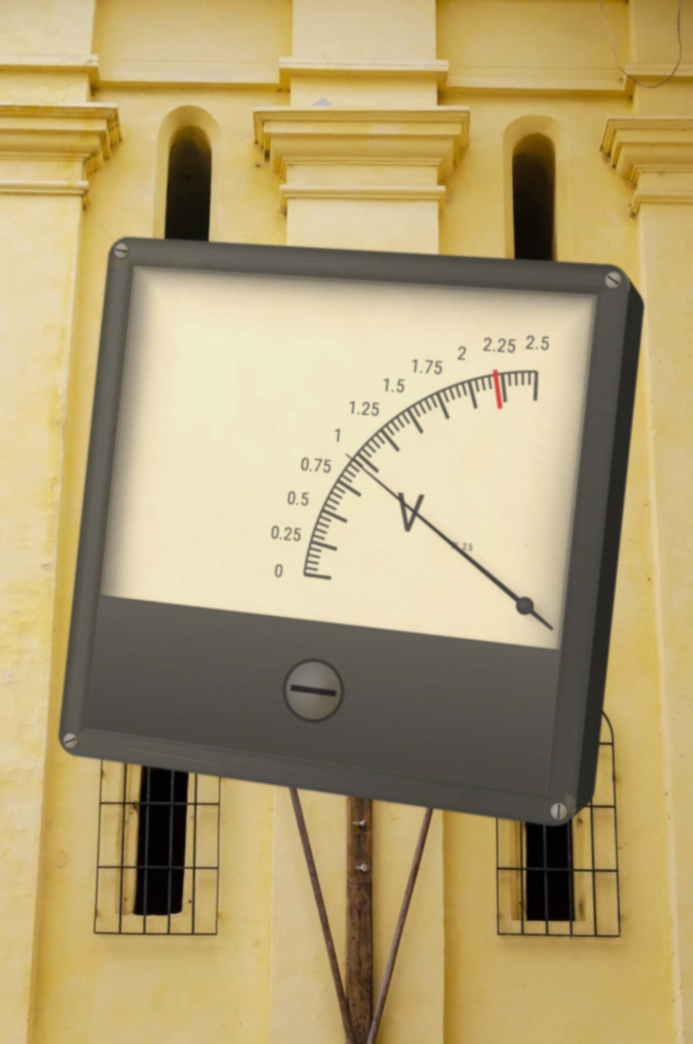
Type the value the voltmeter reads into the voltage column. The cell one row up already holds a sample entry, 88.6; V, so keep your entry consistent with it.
0.95; V
